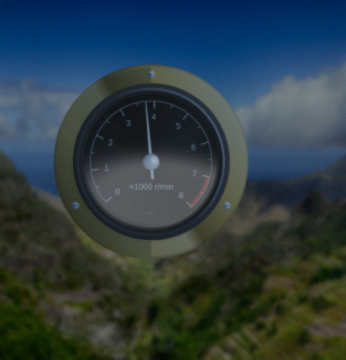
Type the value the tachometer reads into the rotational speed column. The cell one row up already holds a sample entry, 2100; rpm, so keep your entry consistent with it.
3750; rpm
